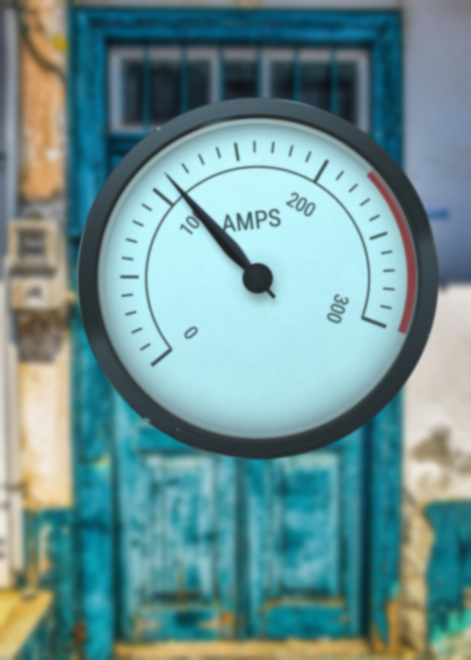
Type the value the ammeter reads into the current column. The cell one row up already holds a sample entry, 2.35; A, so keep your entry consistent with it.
110; A
